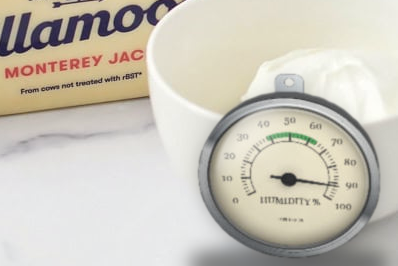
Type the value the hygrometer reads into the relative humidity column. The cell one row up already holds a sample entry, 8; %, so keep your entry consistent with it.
90; %
